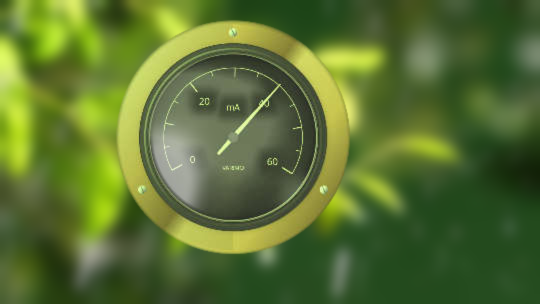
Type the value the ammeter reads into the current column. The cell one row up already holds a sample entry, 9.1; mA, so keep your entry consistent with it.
40; mA
